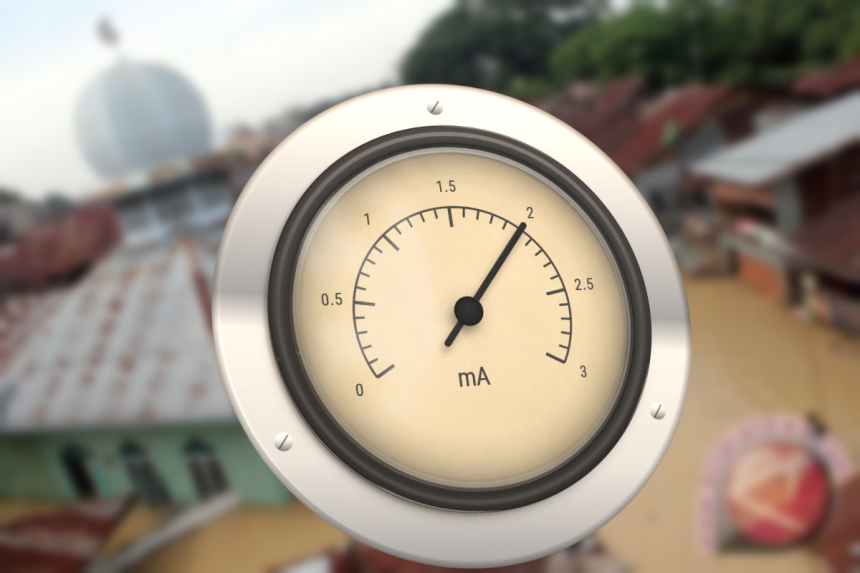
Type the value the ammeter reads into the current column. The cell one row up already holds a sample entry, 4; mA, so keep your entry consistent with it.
2; mA
